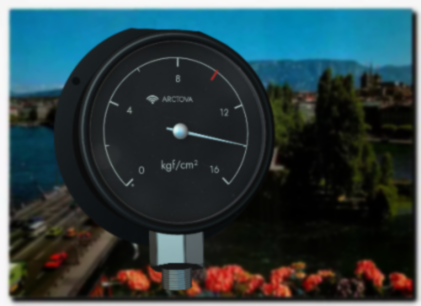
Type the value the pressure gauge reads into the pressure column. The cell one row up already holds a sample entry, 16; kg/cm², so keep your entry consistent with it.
14; kg/cm²
